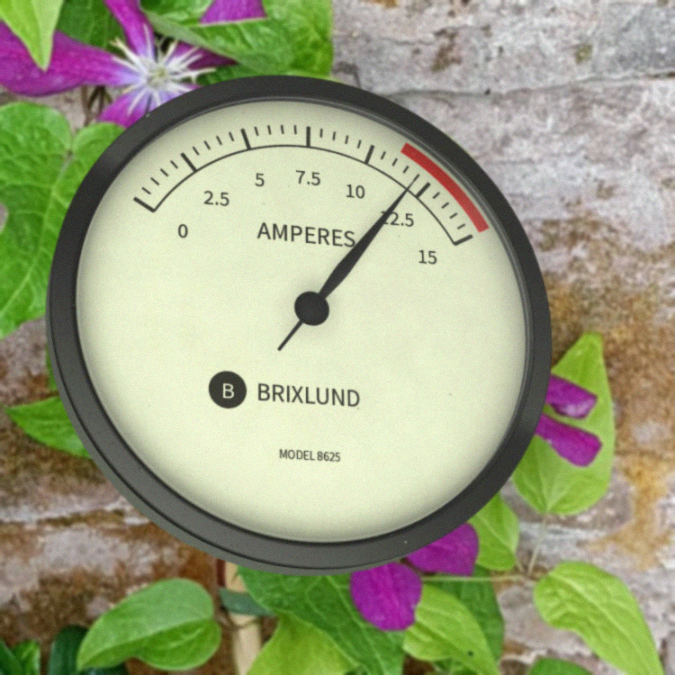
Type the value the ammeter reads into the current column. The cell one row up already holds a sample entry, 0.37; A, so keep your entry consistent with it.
12; A
